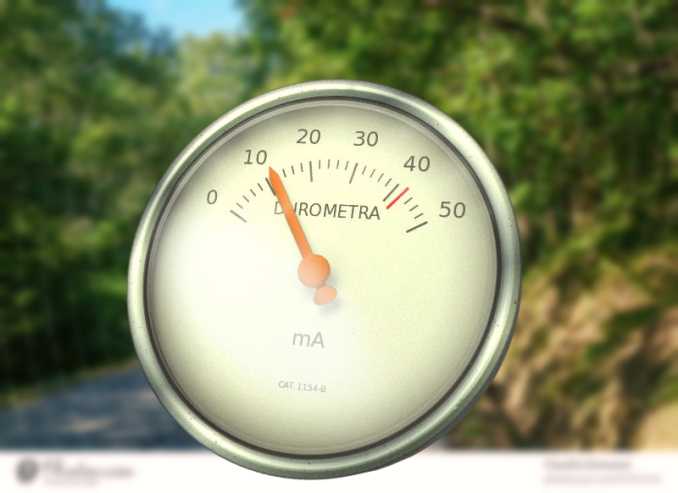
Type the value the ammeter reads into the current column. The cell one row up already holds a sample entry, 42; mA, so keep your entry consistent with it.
12; mA
